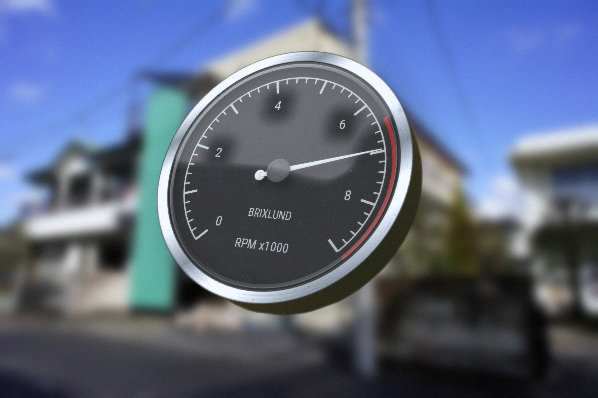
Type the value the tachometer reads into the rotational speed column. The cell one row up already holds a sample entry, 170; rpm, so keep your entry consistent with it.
7000; rpm
